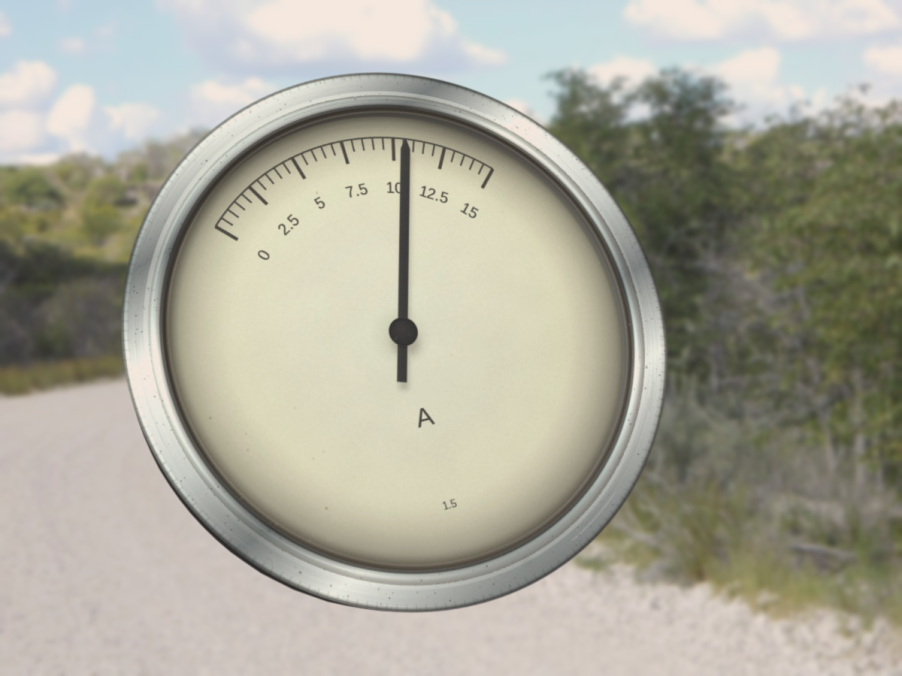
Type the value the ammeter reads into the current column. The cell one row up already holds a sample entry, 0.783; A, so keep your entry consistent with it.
10.5; A
